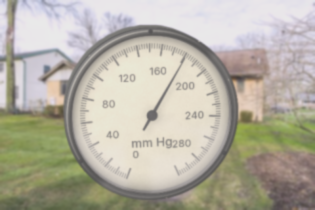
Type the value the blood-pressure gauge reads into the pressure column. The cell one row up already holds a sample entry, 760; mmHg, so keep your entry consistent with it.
180; mmHg
